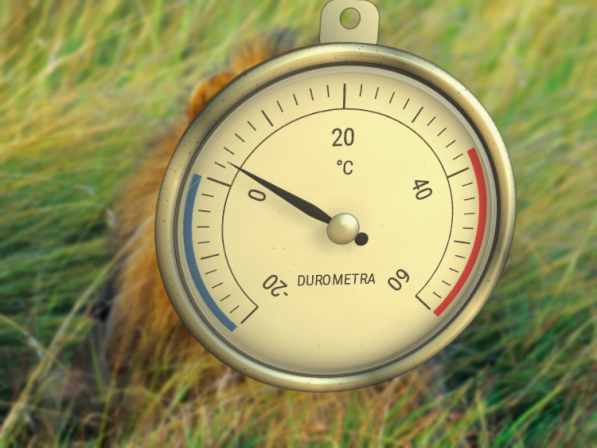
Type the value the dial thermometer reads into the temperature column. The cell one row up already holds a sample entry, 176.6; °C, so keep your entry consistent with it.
3; °C
